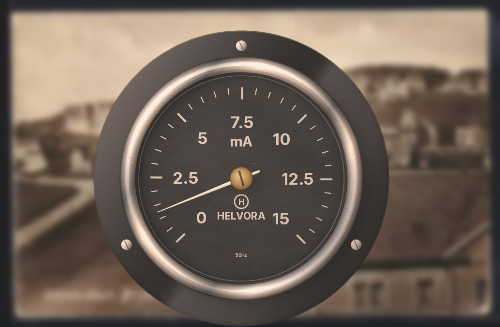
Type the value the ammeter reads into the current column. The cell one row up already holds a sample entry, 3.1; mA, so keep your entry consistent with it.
1.25; mA
